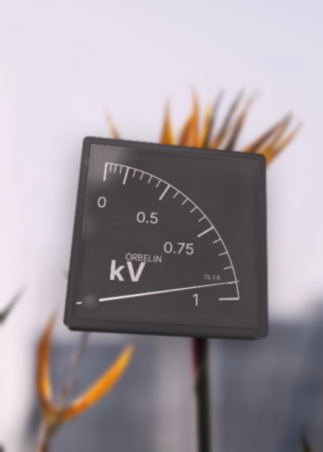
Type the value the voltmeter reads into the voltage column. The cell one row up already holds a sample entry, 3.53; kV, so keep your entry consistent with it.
0.95; kV
